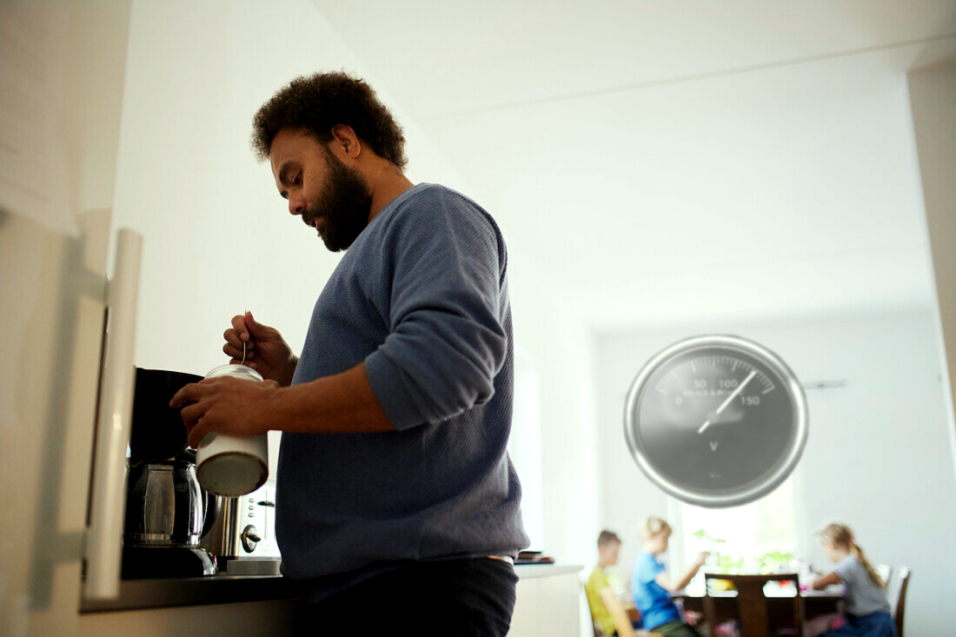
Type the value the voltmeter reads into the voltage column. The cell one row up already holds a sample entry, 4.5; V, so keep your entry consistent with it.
125; V
